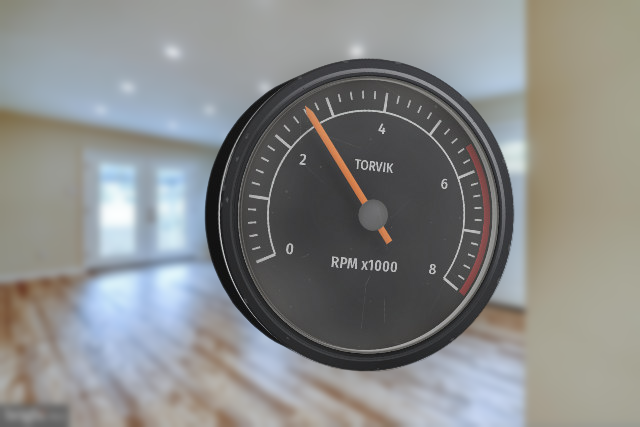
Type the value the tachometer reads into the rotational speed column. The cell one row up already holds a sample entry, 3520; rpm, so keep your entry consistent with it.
2600; rpm
